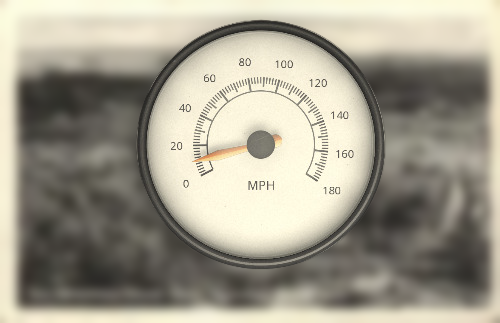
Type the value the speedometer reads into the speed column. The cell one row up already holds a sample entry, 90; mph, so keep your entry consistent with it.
10; mph
